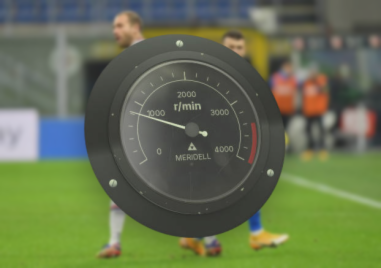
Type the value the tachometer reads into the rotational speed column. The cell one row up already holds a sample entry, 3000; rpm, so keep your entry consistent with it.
800; rpm
